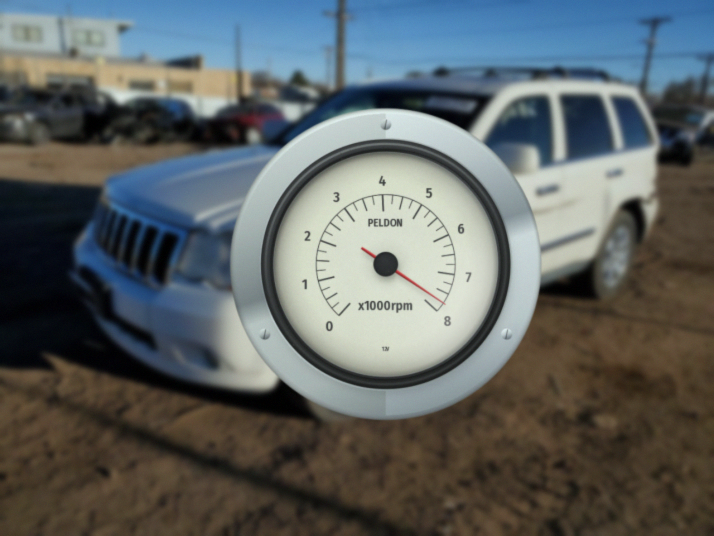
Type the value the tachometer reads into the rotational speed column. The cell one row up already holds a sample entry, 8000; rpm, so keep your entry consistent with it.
7750; rpm
